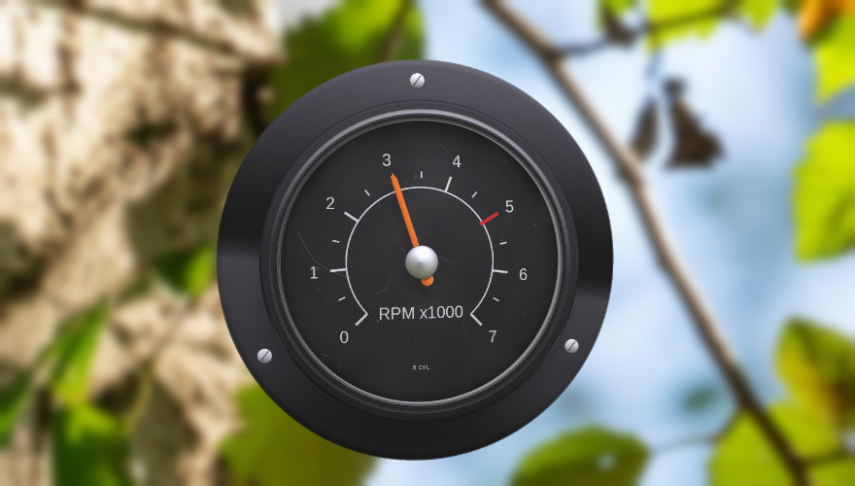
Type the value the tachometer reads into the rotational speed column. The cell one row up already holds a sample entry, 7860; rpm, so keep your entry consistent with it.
3000; rpm
